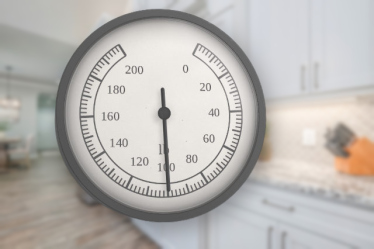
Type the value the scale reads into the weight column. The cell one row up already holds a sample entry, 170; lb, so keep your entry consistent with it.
100; lb
